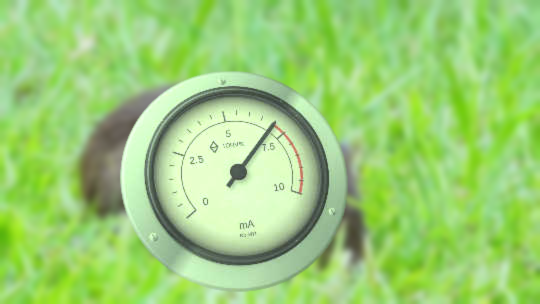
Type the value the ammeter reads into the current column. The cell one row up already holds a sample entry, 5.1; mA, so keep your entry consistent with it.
7; mA
